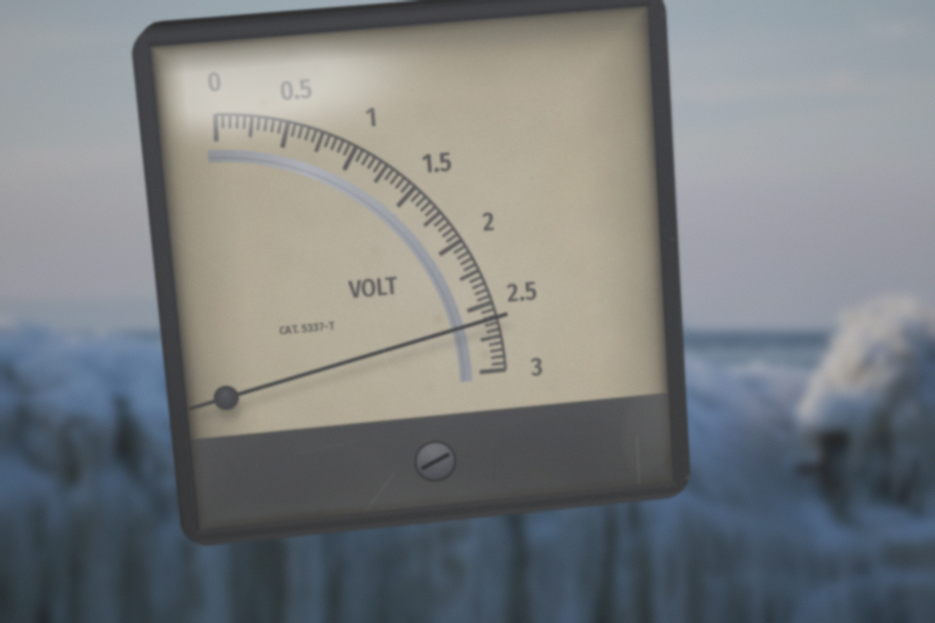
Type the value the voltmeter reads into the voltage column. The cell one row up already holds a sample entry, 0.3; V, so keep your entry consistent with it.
2.6; V
